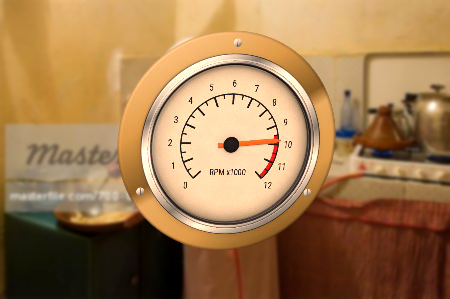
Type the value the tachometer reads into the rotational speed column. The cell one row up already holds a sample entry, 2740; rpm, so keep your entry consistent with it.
9750; rpm
